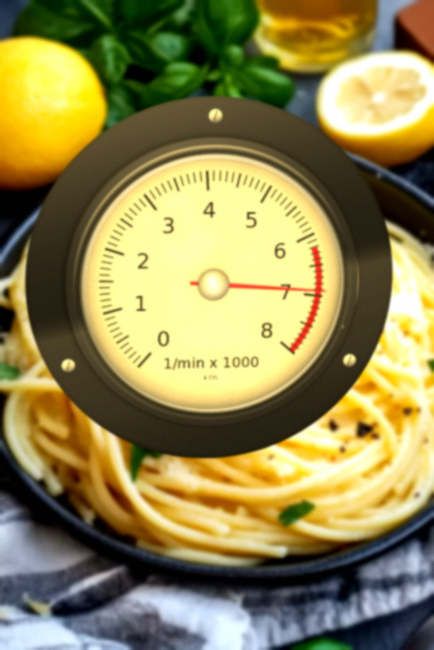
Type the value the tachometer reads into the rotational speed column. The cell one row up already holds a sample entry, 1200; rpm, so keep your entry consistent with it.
6900; rpm
